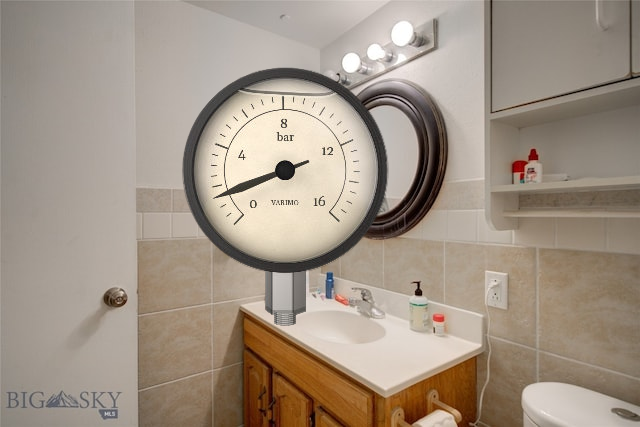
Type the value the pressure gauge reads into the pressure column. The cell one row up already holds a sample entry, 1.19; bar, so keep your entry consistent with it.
1.5; bar
